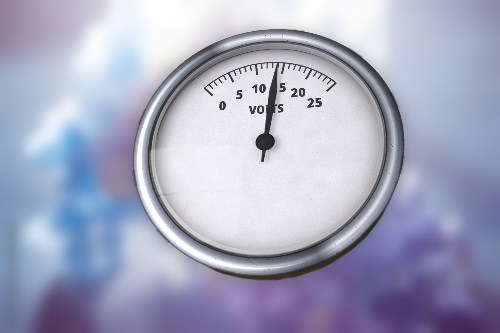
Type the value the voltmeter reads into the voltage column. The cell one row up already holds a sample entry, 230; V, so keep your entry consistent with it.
14; V
